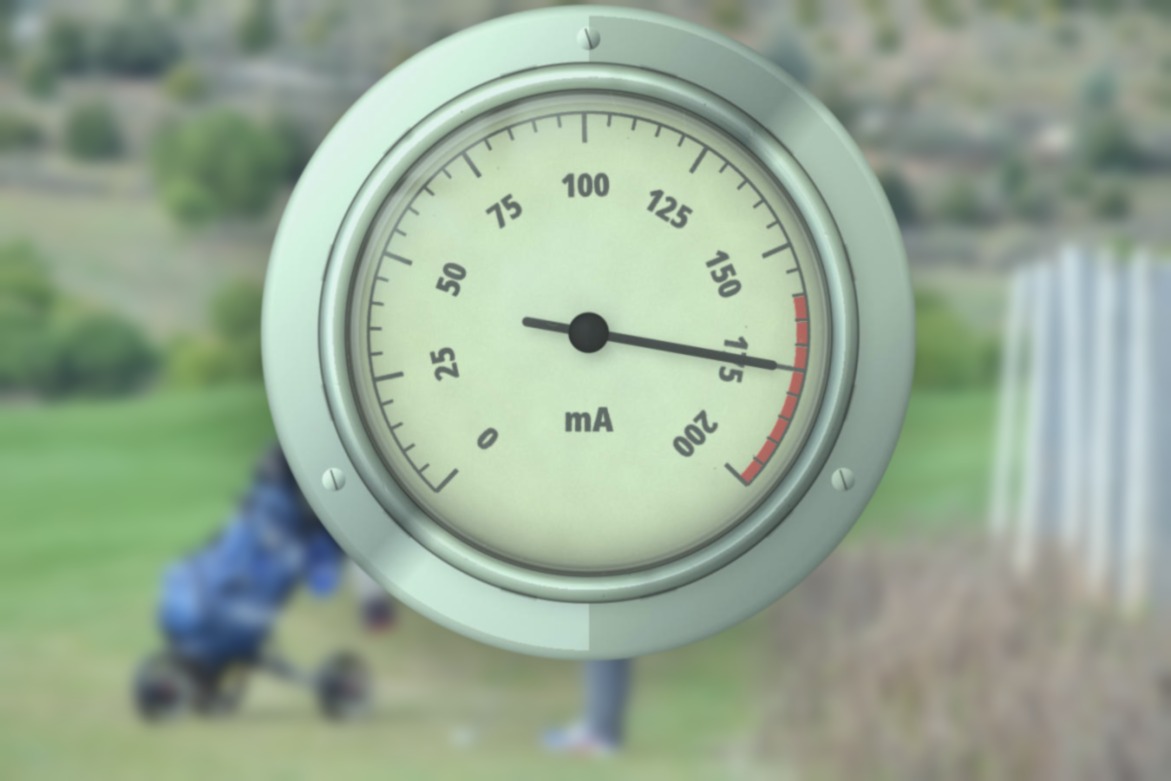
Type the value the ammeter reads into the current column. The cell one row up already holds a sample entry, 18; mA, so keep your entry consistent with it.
175; mA
